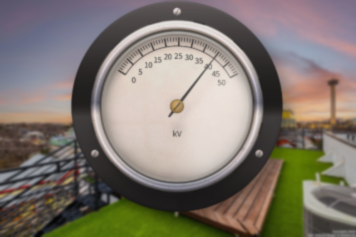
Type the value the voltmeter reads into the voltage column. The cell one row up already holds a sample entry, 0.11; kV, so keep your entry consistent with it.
40; kV
